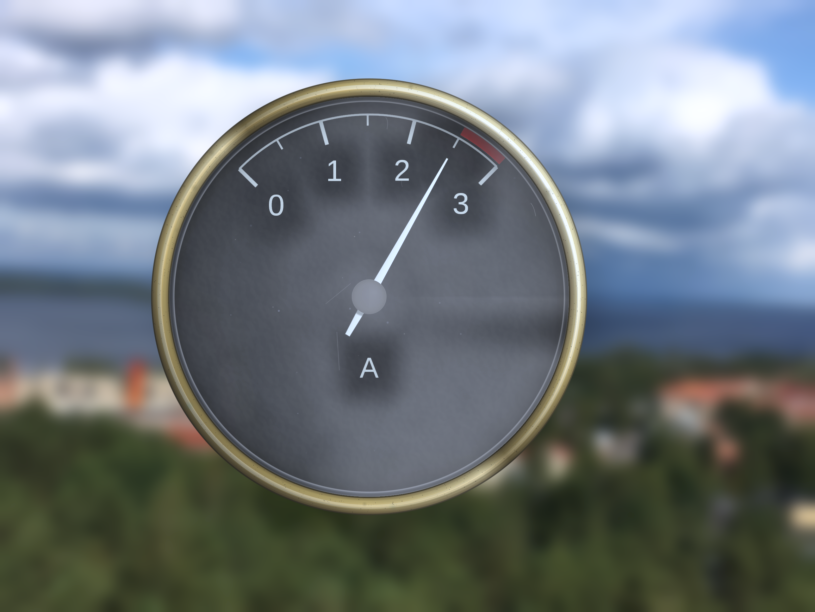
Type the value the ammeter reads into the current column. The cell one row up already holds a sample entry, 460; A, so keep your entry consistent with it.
2.5; A
